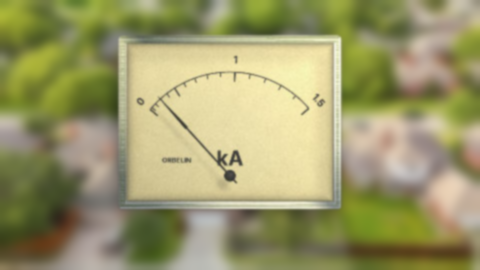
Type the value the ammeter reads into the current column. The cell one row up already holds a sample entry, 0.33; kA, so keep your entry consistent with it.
0.3; kA
